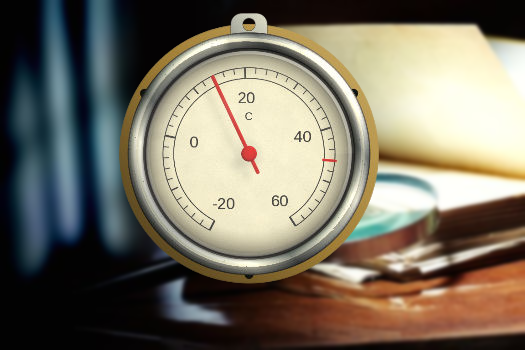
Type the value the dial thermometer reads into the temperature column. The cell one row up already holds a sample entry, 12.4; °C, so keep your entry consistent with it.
14; °C
